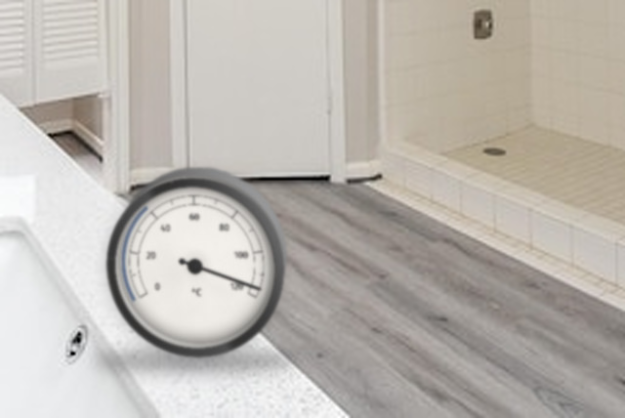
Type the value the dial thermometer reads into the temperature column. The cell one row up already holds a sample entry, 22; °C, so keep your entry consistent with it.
115; °C
